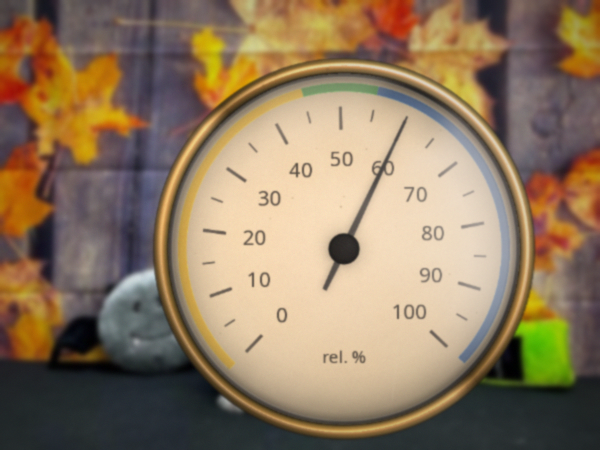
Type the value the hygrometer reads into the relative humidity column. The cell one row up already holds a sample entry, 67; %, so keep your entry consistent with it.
60; %
